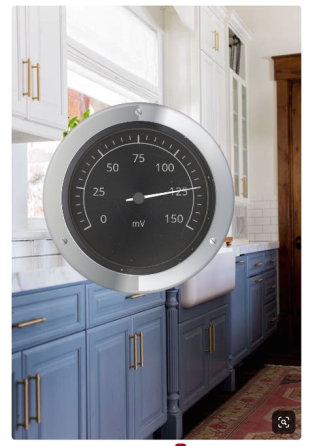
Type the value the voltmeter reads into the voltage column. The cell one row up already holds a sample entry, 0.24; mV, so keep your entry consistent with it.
125; mV
